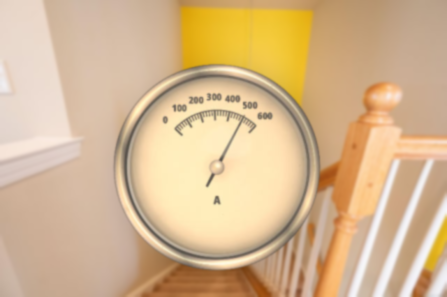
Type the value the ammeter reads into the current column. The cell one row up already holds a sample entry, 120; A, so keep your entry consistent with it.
500; A
